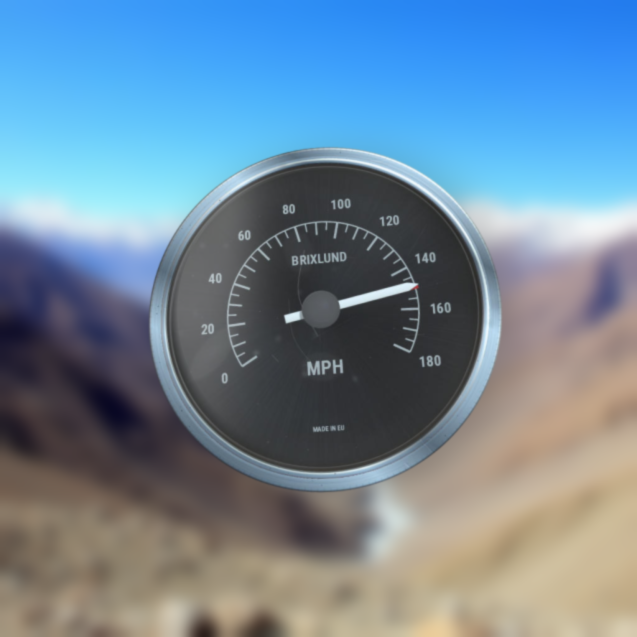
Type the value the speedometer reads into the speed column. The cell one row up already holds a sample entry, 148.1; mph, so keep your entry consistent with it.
150; mph
